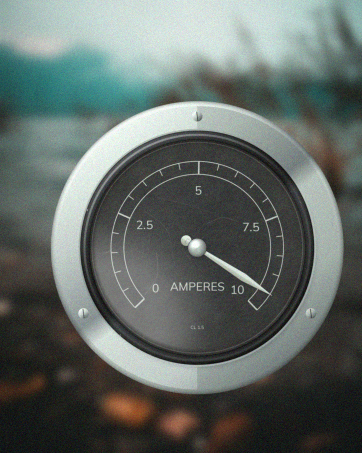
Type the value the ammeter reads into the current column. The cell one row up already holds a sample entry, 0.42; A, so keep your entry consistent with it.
9.5; A
